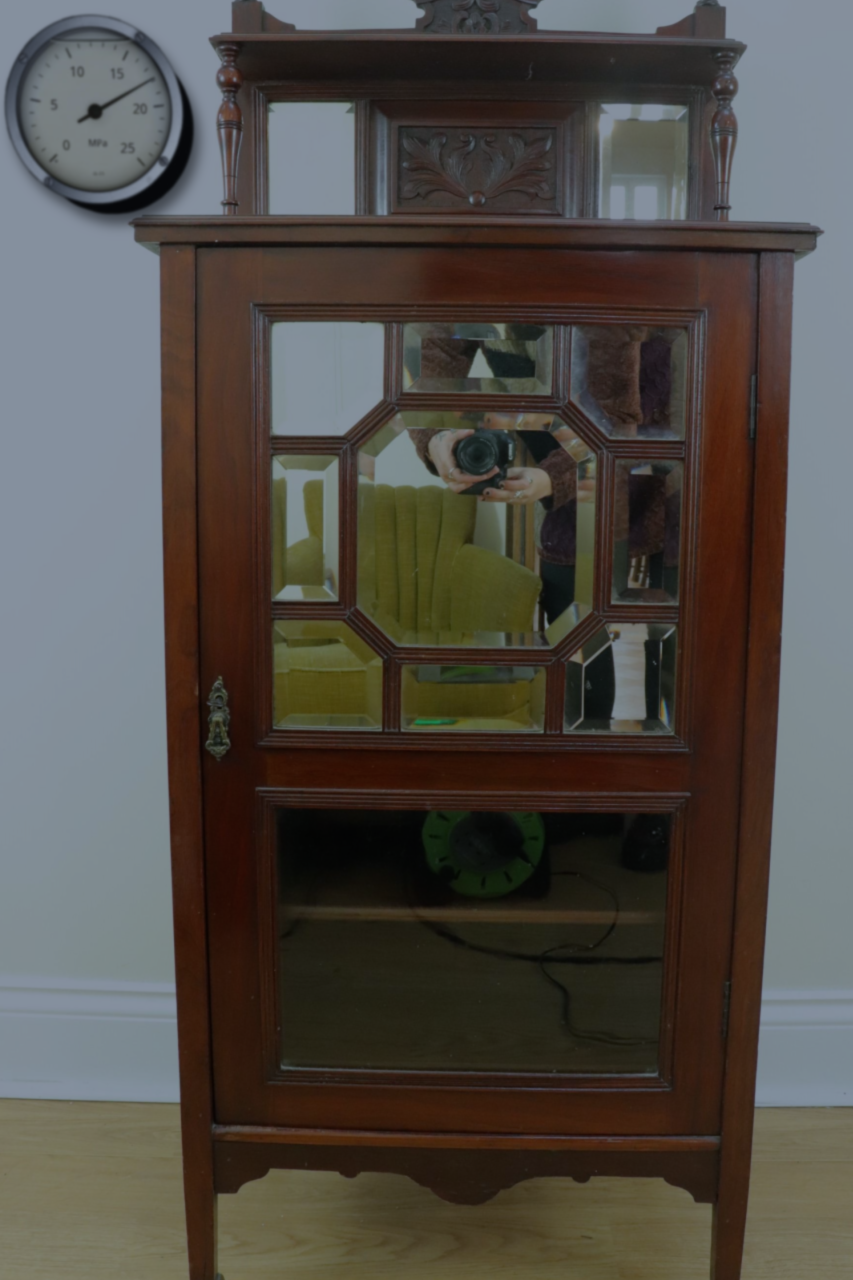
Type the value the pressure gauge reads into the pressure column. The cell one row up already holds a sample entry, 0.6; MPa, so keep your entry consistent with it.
18; MPa
